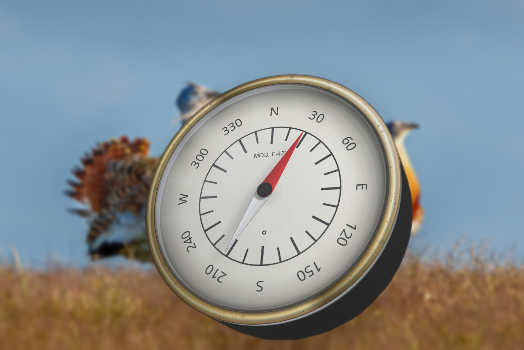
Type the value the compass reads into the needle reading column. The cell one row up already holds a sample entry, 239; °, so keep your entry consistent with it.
30; °
